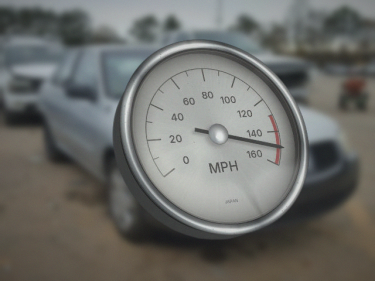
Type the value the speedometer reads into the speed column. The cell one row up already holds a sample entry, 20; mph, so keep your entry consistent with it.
150; mph
